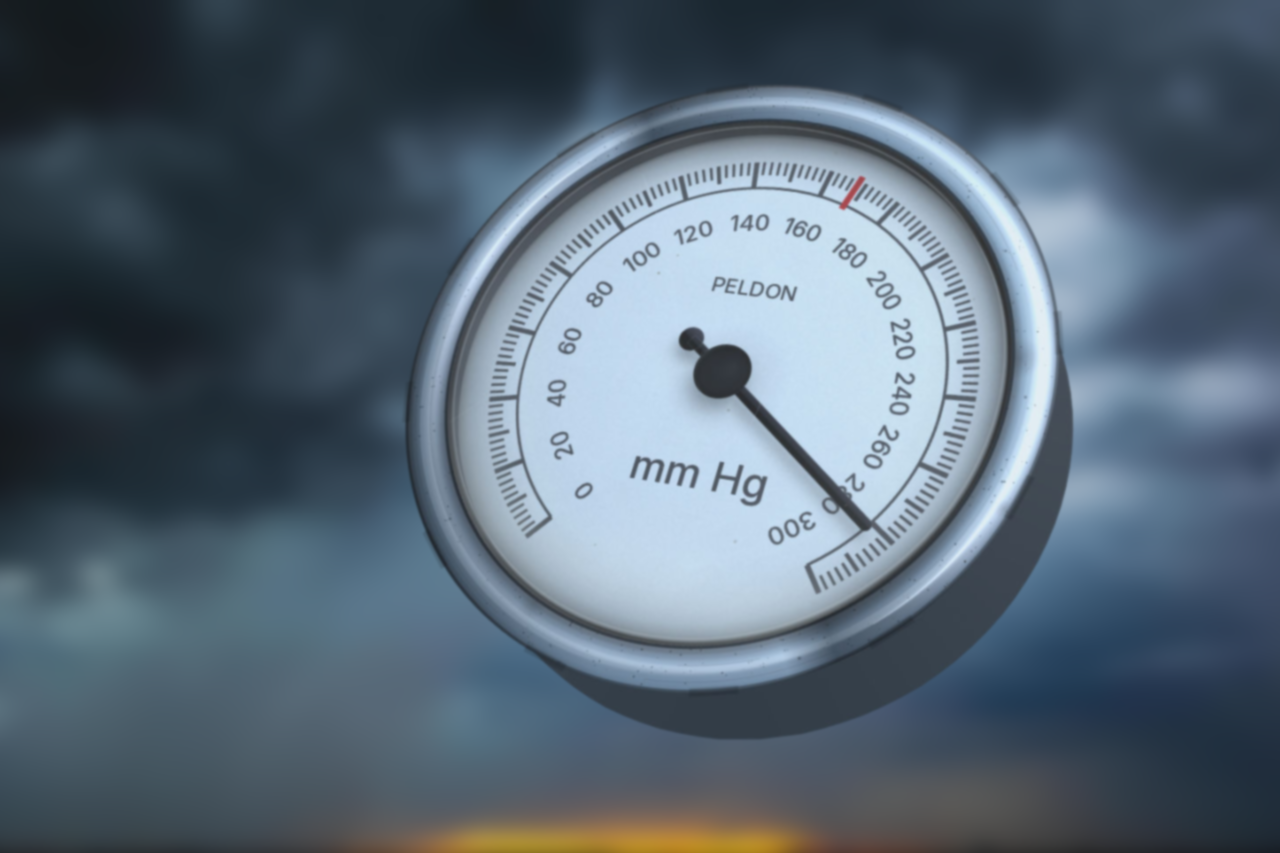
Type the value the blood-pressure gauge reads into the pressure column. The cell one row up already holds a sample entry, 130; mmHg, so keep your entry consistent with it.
282; mmHg
